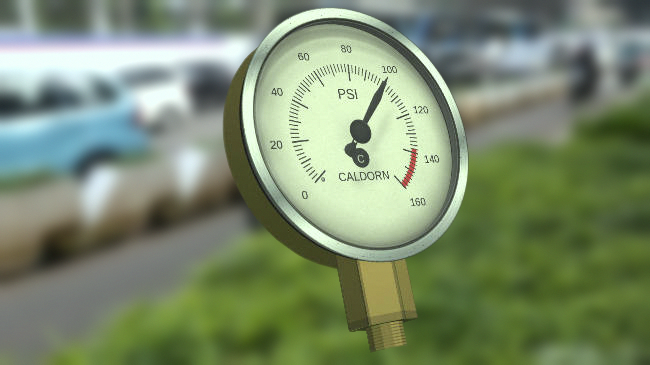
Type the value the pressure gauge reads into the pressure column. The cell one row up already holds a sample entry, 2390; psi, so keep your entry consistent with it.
100; psi
